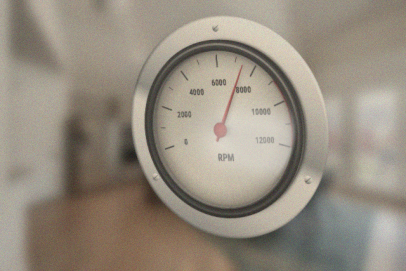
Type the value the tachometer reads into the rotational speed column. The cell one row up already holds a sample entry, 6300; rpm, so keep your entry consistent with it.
7500; rpm
